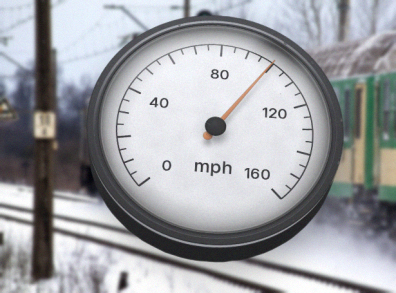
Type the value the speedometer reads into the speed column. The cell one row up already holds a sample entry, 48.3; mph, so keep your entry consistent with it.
100; mph
